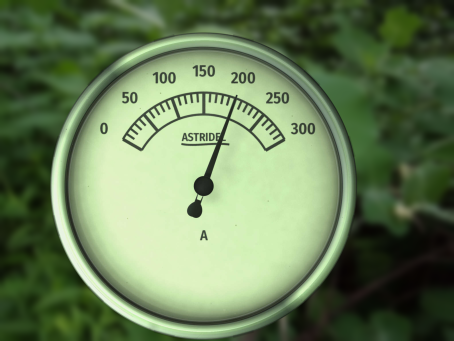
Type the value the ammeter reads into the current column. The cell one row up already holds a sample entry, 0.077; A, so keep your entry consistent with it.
200; A
